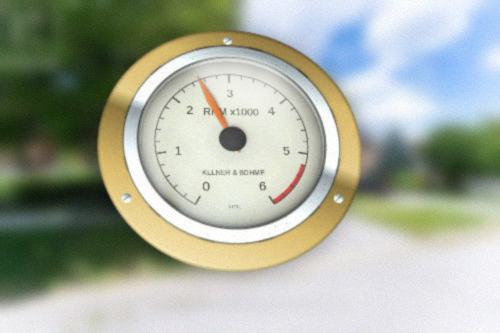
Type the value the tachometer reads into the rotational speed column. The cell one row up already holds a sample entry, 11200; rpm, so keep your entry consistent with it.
2500; rpm
